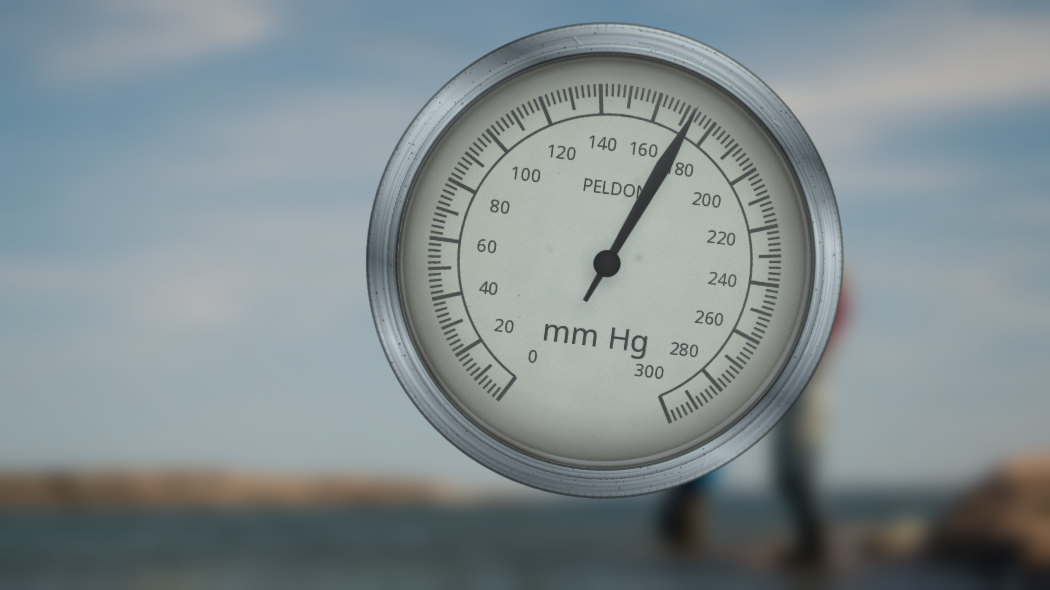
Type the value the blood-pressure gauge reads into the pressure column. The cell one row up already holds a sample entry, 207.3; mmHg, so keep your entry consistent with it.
172; mmHg
